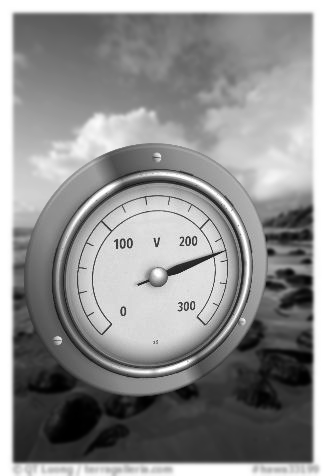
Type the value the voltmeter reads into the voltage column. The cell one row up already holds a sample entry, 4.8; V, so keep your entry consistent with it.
230; V
